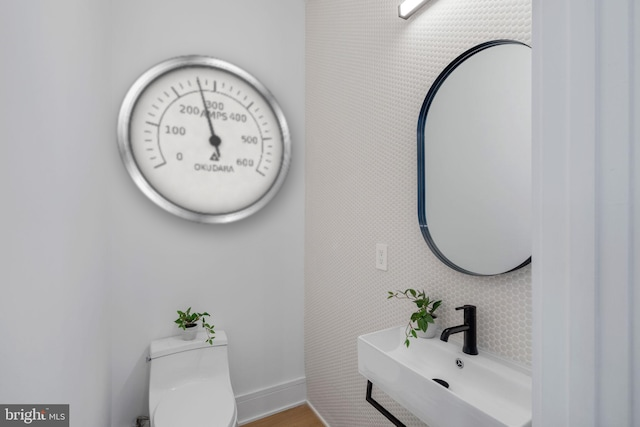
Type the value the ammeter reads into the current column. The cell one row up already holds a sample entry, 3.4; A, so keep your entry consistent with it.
260; A
